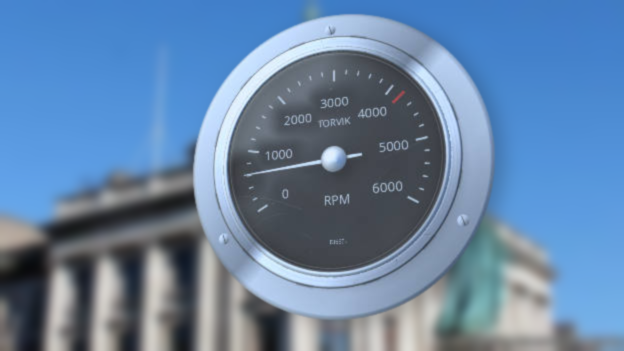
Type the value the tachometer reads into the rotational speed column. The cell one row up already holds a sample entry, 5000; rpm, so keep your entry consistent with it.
600; rpm
